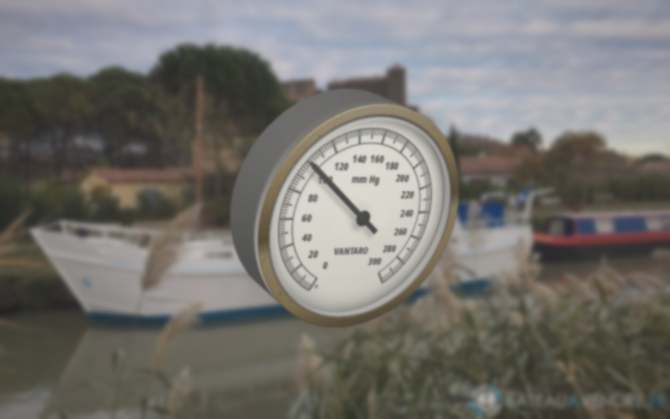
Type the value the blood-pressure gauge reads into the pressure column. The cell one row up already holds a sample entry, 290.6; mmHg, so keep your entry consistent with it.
100; mmHg
